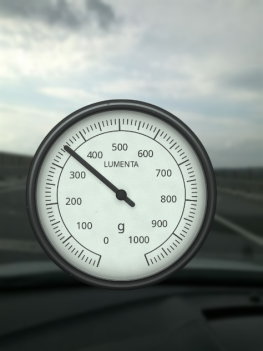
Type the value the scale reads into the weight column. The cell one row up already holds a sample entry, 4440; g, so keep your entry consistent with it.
350; g
